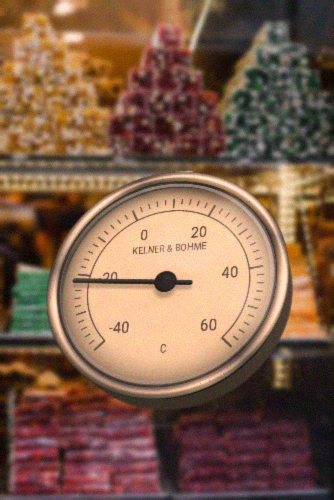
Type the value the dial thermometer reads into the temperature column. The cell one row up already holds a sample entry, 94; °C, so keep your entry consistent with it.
-22; °C
